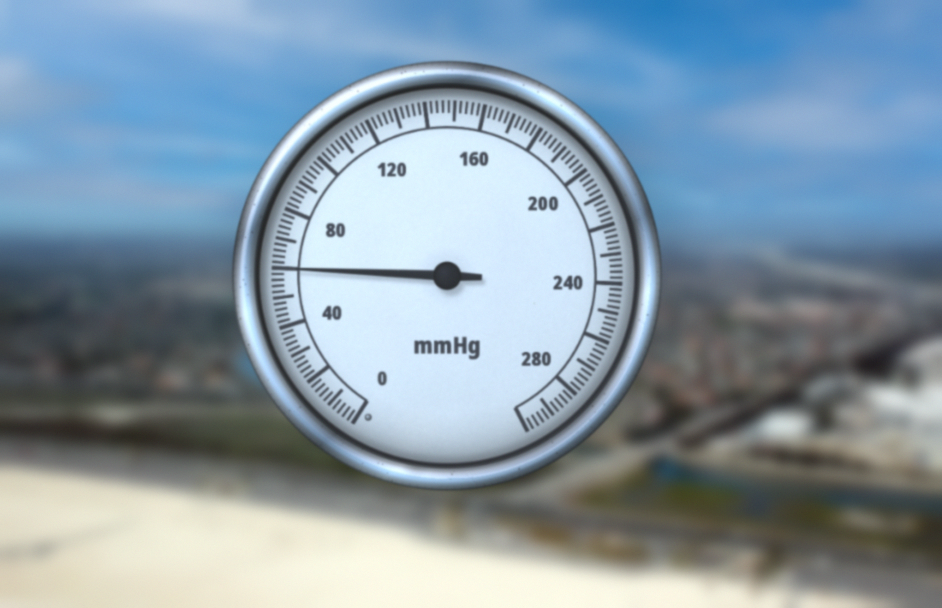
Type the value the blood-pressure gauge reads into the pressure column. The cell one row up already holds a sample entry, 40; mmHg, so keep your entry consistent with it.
60; mmHg
